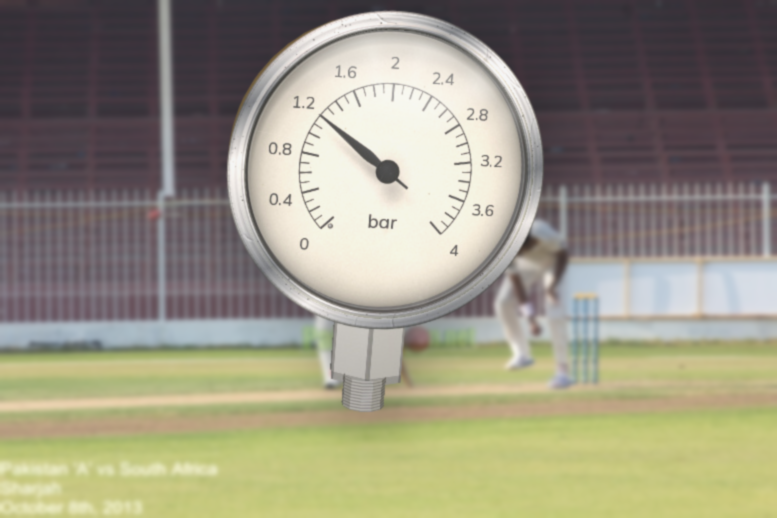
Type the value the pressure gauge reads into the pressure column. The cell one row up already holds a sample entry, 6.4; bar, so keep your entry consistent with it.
1.2; bar
